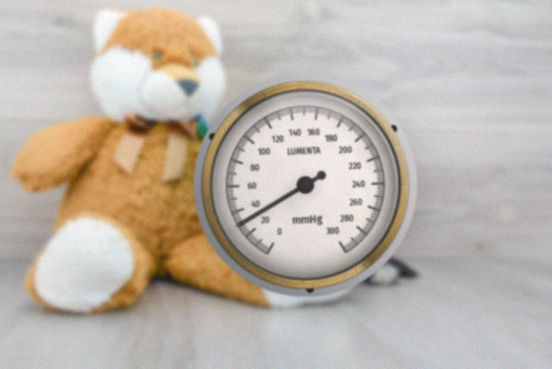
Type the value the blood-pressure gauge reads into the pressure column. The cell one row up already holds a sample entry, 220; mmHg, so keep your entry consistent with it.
30; mmHg
